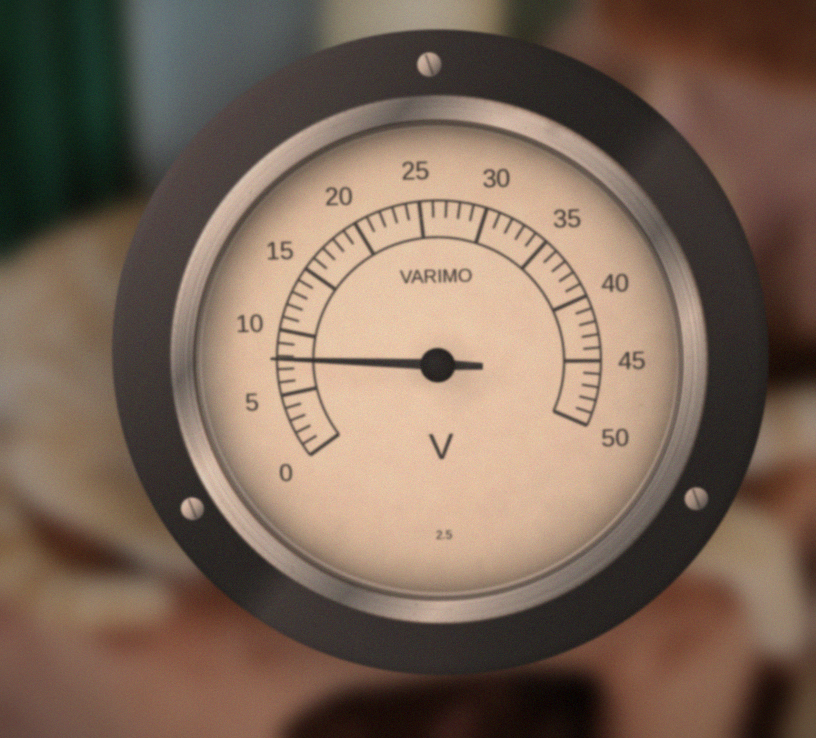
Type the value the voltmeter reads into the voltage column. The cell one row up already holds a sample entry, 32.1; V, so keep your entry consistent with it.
8; V
